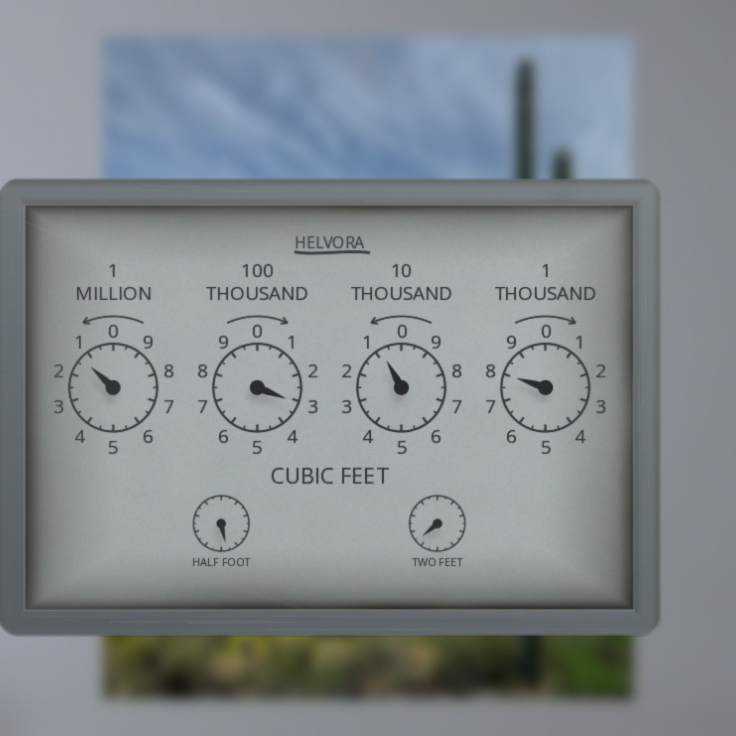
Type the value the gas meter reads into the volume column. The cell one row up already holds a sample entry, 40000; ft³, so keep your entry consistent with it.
130800; ft³
